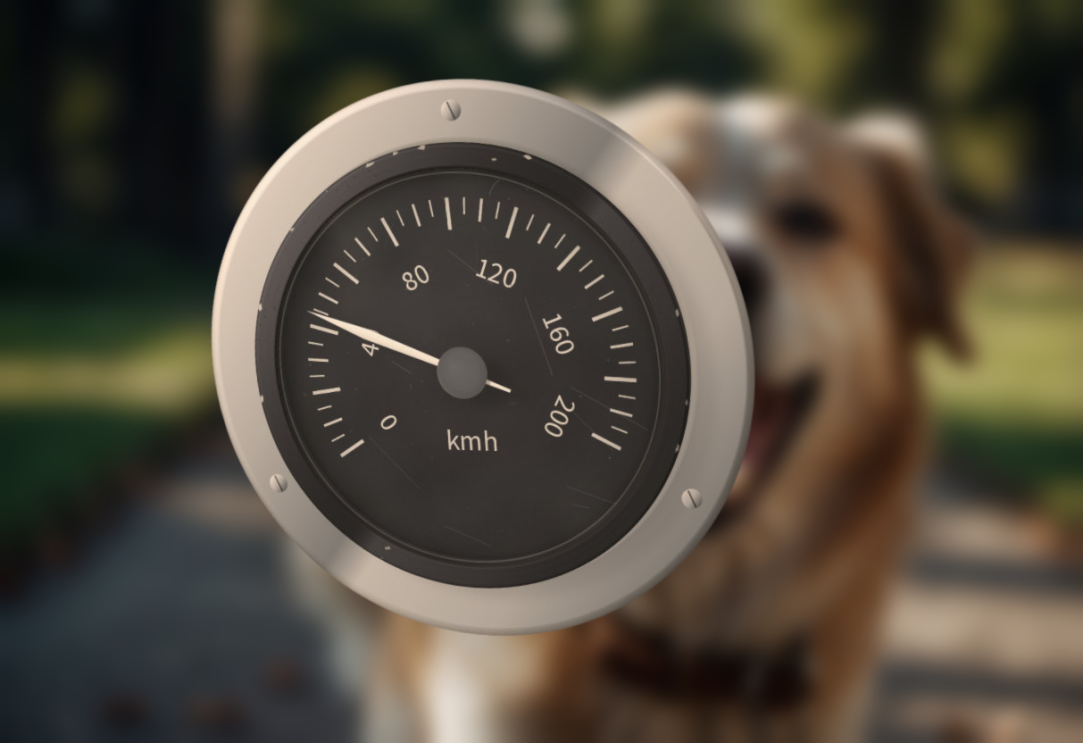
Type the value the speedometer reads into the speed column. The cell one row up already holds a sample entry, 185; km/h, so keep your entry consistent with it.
45; km/h
